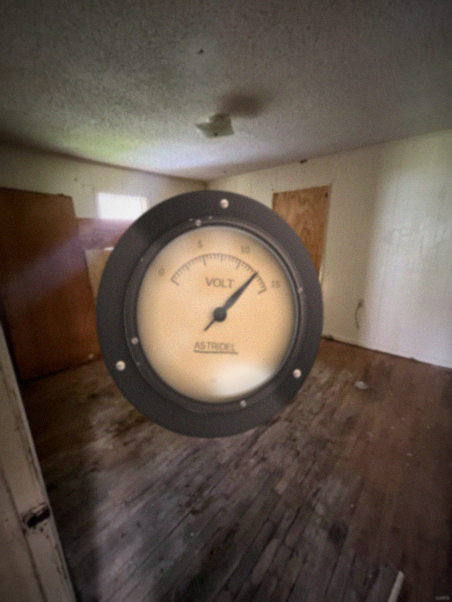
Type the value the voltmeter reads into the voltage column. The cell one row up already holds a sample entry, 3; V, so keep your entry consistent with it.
12.5; V
